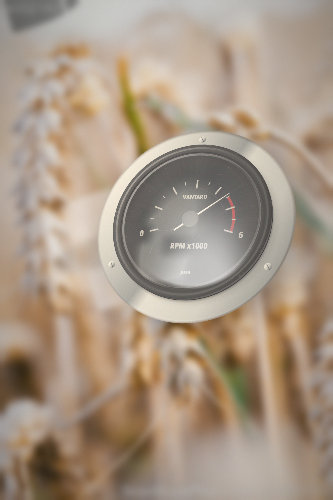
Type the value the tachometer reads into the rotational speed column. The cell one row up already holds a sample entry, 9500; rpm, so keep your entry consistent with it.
4500; rpm
